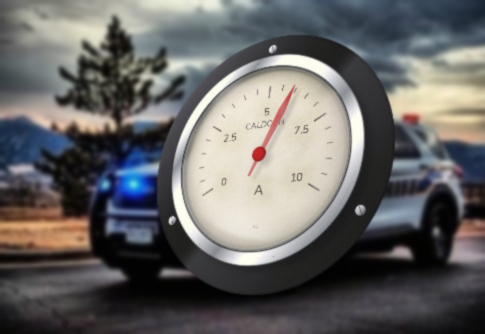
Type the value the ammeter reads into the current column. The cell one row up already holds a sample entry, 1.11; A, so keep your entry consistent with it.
6; A
